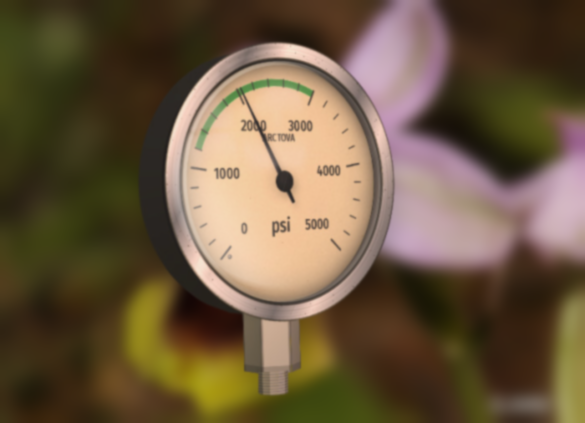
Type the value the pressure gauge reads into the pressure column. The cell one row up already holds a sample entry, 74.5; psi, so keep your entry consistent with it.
2000; psi
